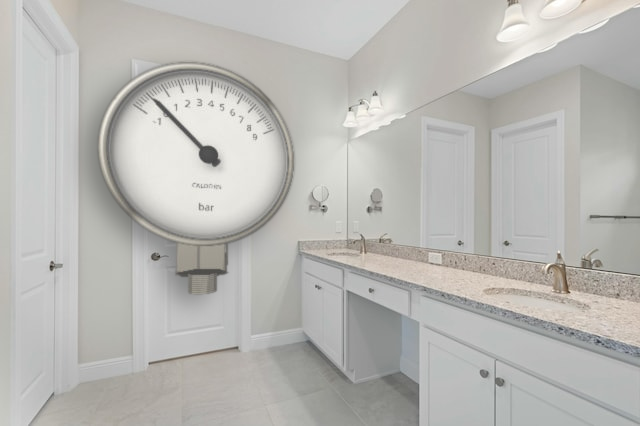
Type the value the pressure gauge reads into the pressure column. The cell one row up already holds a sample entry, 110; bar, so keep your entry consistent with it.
0; bar
